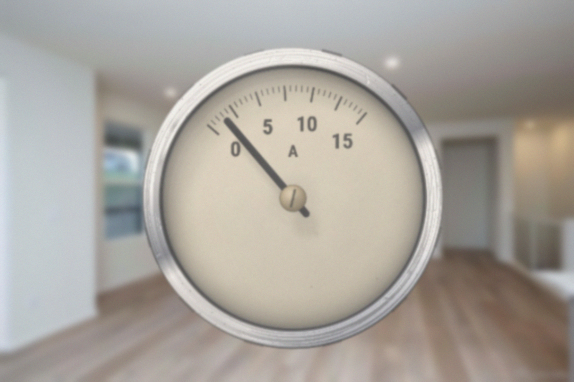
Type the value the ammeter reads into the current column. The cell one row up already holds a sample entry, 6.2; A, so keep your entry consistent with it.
1.5; A
